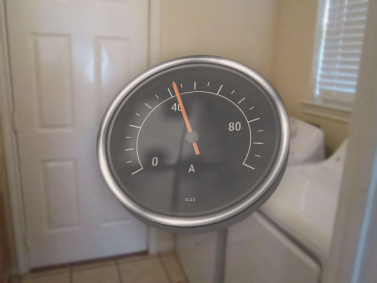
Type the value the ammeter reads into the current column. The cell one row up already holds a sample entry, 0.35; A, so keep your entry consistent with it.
42.5; A
